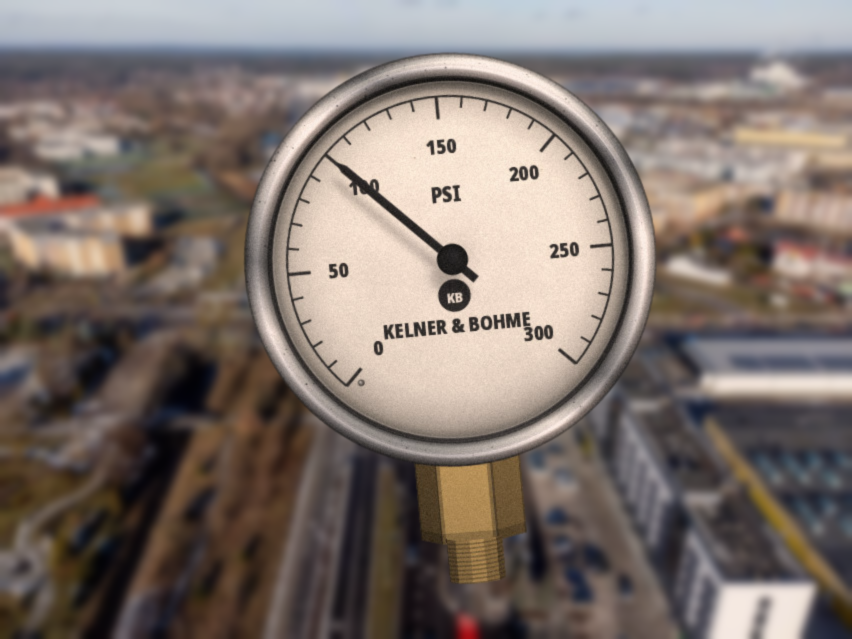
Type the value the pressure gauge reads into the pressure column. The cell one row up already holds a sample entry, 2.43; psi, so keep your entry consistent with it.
100; psi
